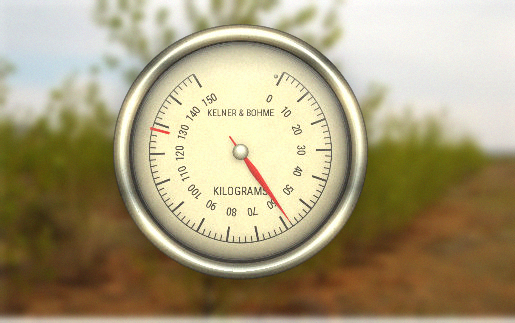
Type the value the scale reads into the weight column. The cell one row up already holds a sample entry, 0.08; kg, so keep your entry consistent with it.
58; kg
